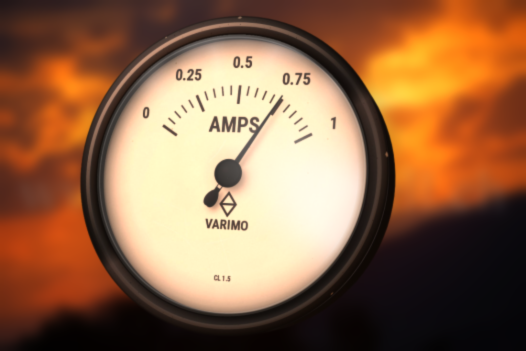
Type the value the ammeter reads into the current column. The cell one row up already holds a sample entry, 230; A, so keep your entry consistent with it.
0.75; A
